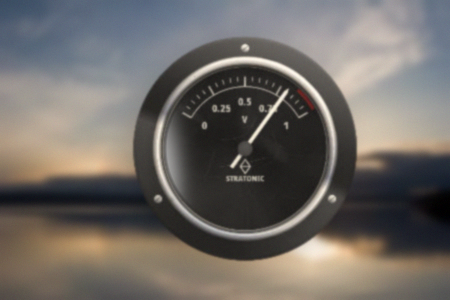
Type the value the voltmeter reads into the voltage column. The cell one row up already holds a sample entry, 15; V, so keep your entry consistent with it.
0.8; V
